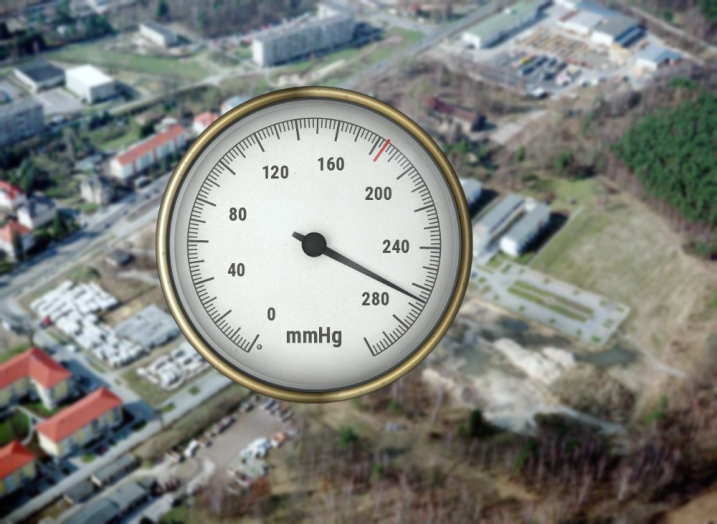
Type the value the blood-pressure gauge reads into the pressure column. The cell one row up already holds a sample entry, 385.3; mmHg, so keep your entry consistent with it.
266; mmHg
